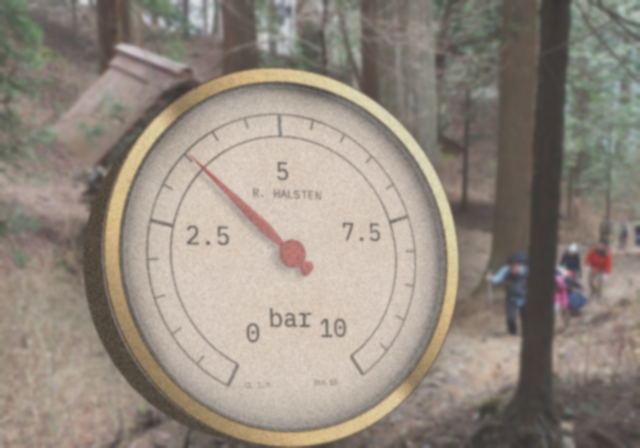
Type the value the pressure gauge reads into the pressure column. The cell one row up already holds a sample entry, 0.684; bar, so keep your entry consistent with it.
3.5; bar
